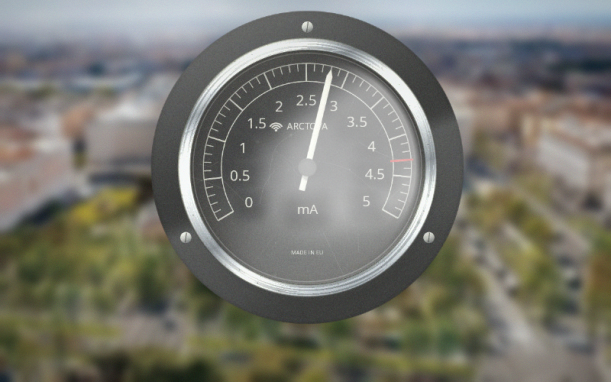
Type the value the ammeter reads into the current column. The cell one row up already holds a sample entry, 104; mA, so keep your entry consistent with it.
2.8; mA
